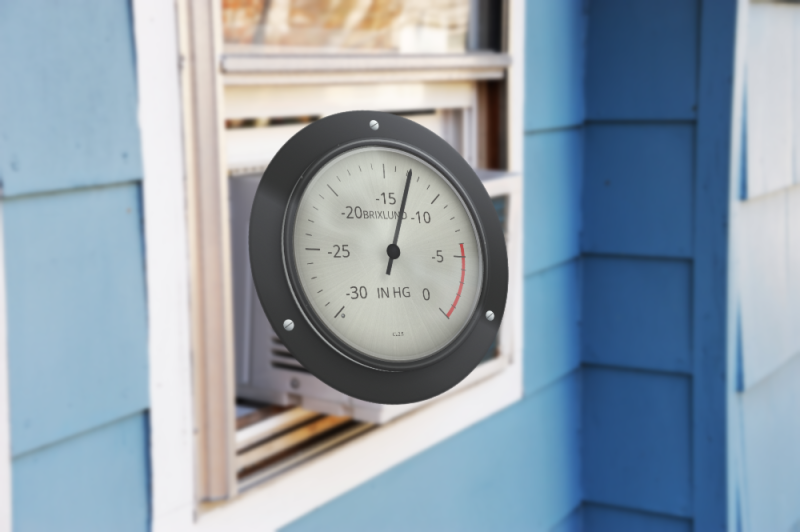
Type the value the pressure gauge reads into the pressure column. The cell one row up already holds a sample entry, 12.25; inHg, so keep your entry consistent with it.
-13; inHg
